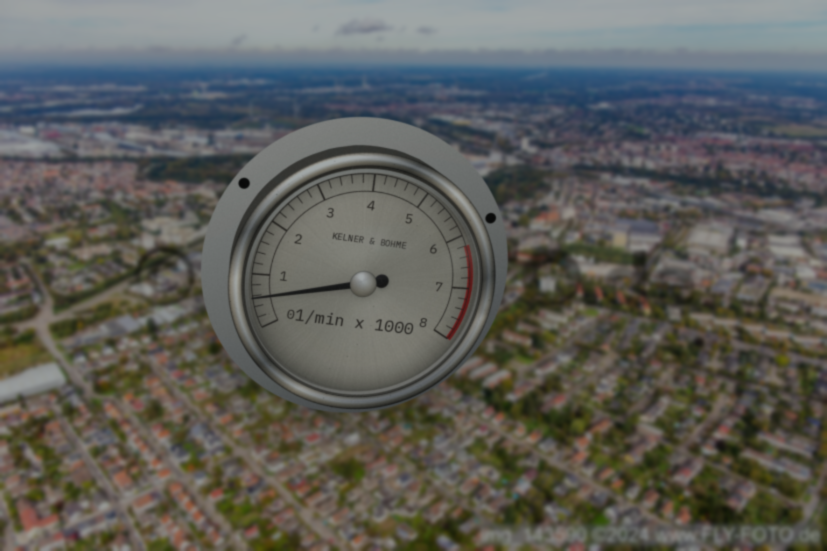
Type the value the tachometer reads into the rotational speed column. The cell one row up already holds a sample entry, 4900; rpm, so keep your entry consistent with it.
600; rpm
